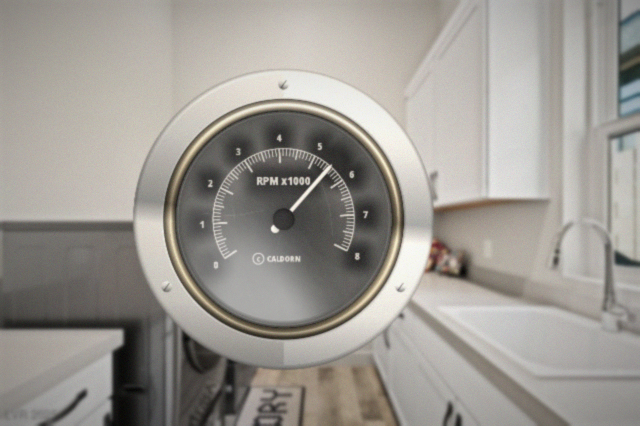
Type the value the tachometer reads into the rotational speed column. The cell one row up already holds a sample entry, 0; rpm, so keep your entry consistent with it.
5500; rpm
